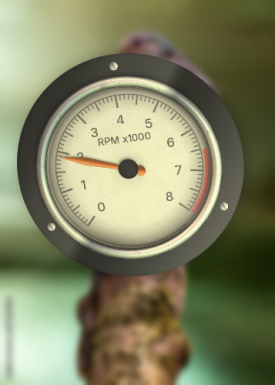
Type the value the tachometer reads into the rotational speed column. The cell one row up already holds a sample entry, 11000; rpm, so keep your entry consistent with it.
1900; rpm
